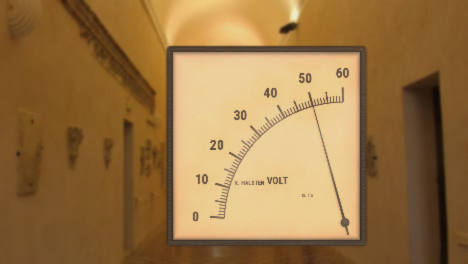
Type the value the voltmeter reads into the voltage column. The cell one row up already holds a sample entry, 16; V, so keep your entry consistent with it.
50; V
